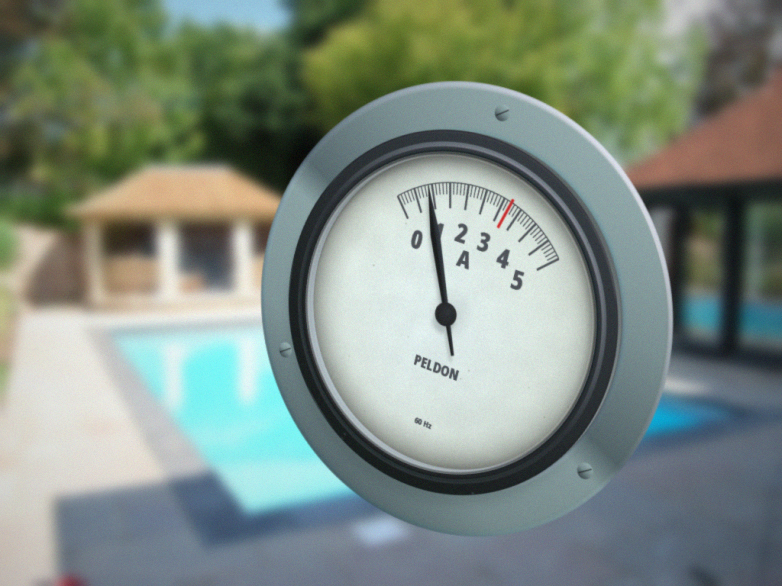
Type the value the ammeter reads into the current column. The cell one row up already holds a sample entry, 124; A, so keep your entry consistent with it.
1; A
